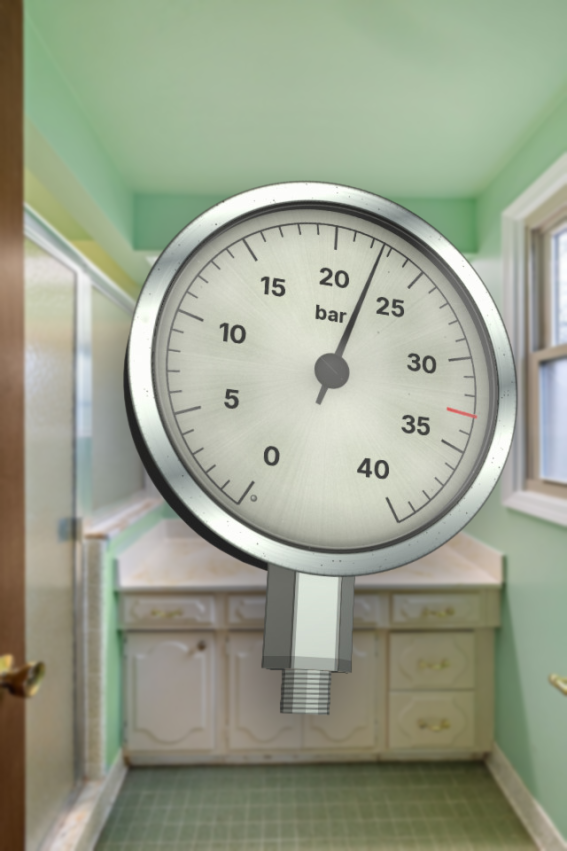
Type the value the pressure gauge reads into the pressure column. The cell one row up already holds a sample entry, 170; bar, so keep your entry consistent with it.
22.5; bar
